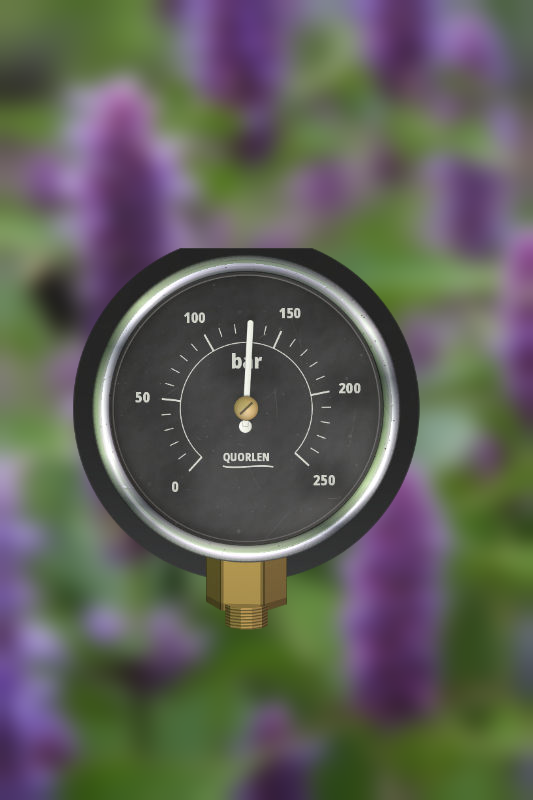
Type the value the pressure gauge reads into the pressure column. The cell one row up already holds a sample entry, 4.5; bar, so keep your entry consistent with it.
130; bar
